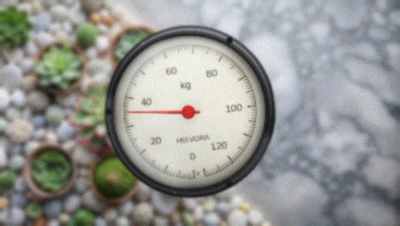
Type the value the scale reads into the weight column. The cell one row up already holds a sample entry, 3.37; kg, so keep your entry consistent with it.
35; kg
